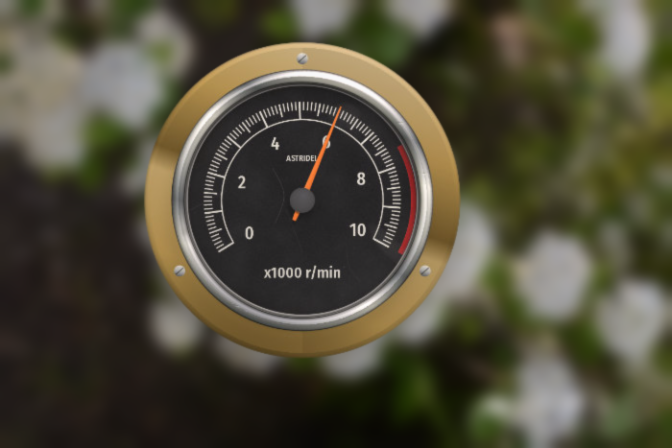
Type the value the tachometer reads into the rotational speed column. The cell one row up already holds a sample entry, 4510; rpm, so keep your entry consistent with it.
6000; rpm
